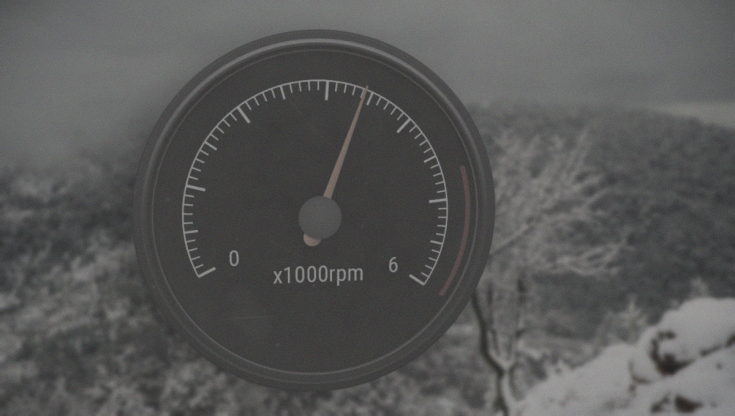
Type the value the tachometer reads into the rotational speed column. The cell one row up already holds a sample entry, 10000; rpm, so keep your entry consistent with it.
3400; rpm
